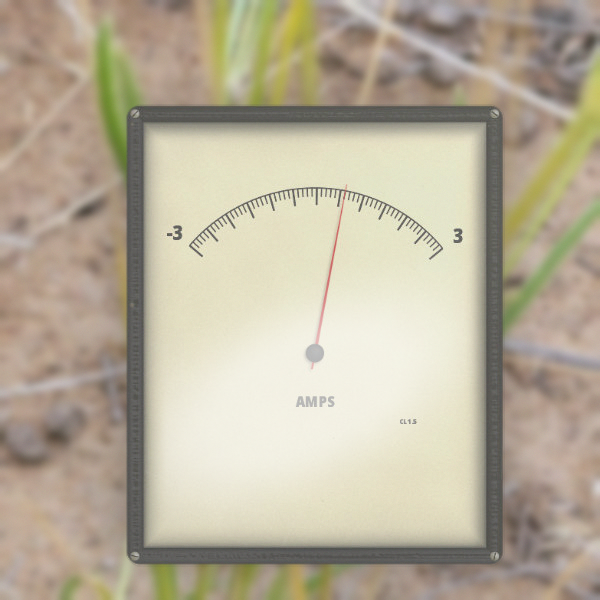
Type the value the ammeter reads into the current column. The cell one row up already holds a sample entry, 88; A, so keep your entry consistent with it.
0.6; A
